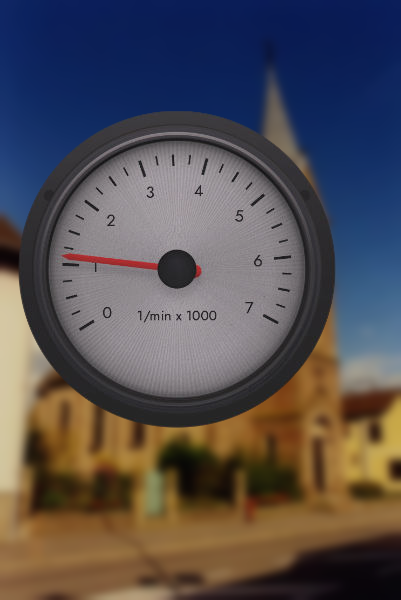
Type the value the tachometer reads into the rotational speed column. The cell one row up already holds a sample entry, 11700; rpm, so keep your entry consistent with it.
1125; rpm
